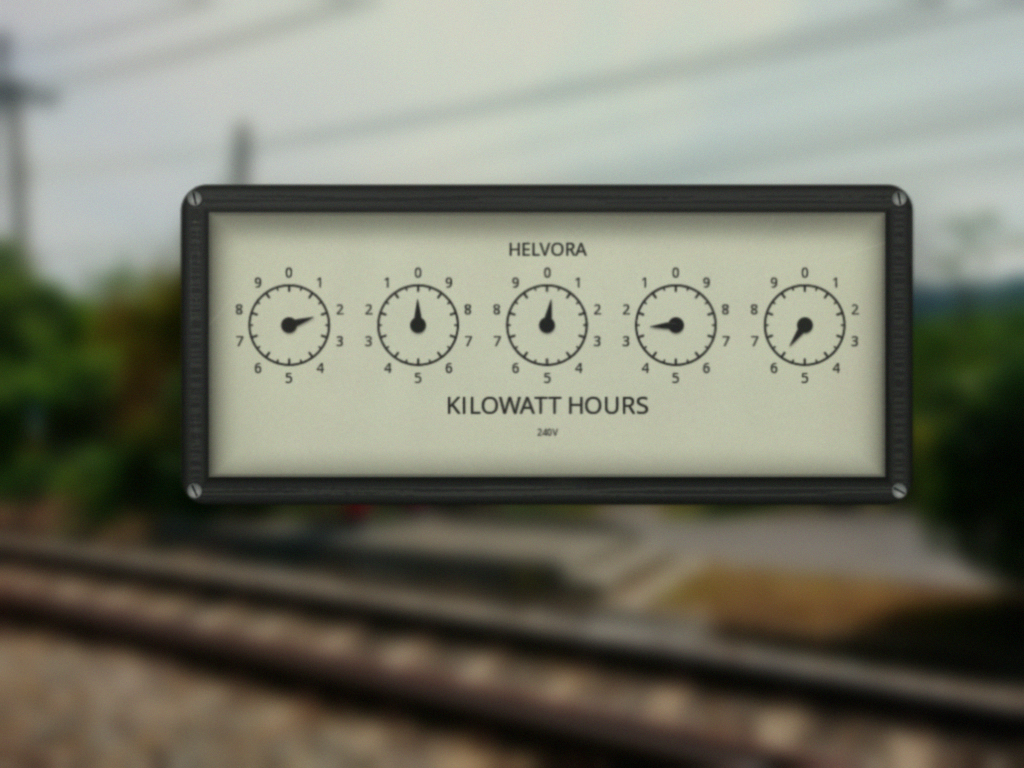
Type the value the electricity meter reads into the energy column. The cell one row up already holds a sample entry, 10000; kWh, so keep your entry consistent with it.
20026; kWh
